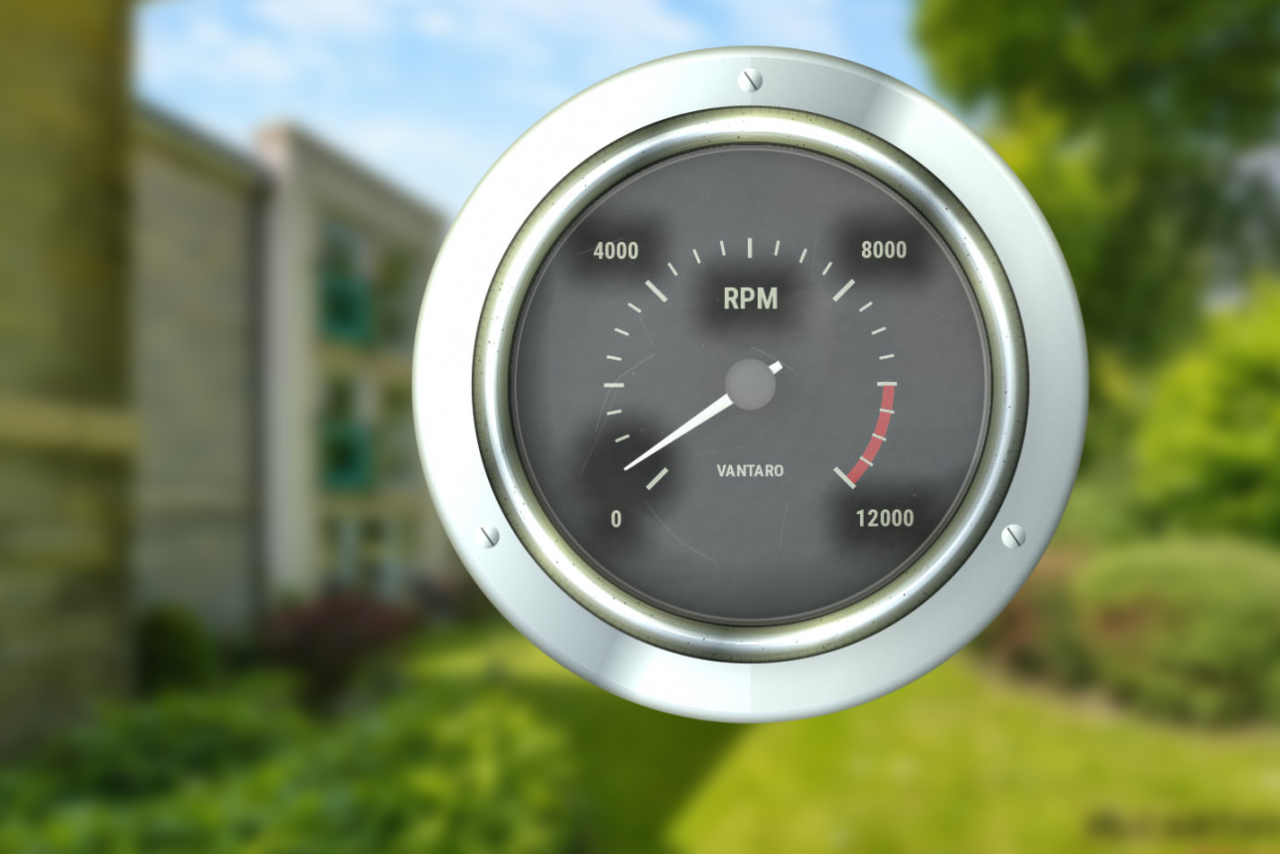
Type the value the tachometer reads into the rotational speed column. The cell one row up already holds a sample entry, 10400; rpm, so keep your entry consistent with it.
500; rpm
